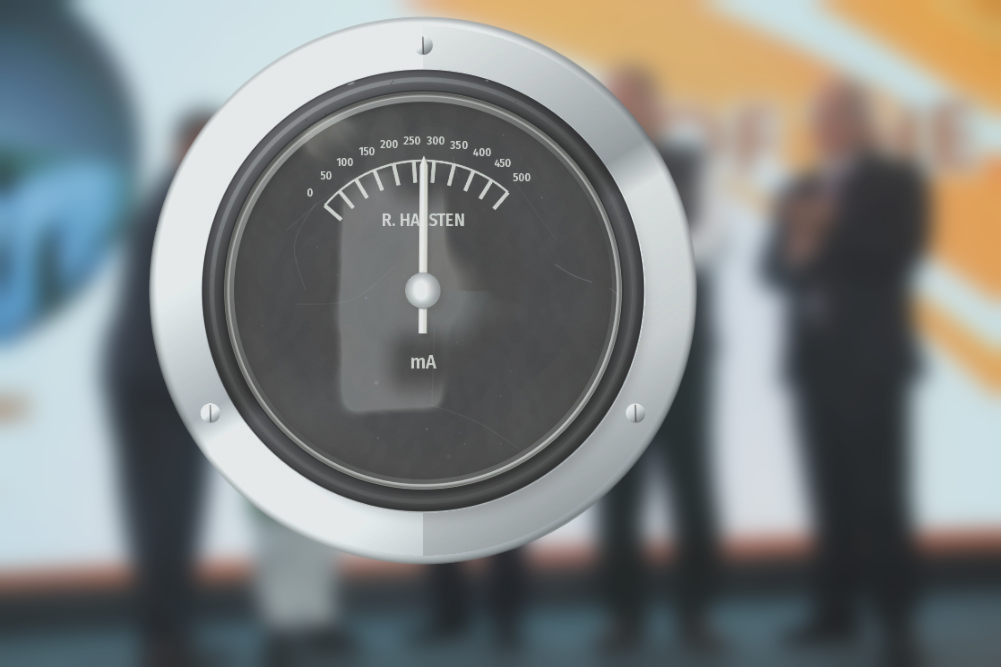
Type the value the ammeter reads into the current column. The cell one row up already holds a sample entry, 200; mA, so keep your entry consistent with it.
275; mA
